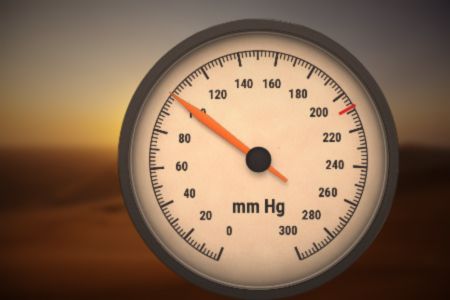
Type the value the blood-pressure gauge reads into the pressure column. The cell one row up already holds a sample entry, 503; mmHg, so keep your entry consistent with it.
100; mmHg
